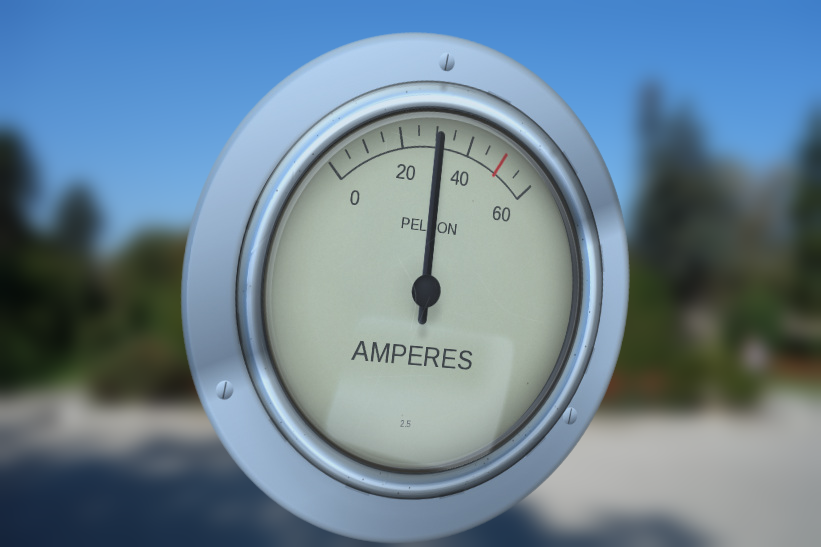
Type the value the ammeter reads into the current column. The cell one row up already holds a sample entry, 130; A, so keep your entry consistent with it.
30; A
